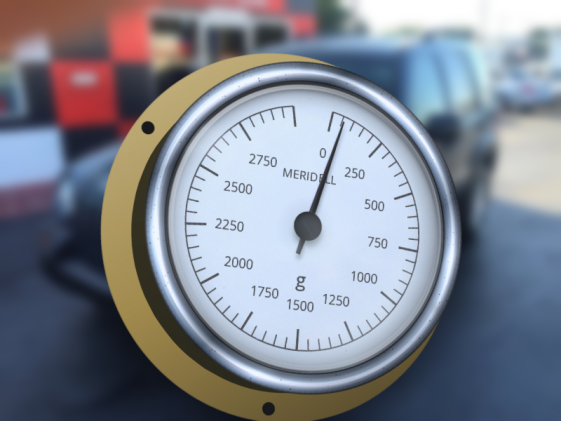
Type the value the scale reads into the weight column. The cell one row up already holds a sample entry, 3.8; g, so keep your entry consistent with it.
50; g
